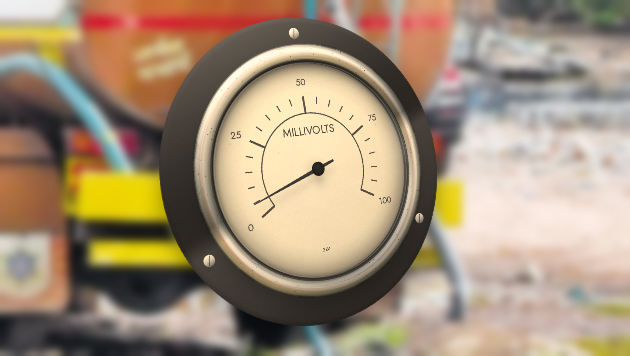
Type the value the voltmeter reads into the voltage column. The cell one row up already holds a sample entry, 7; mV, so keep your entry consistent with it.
5; mV
